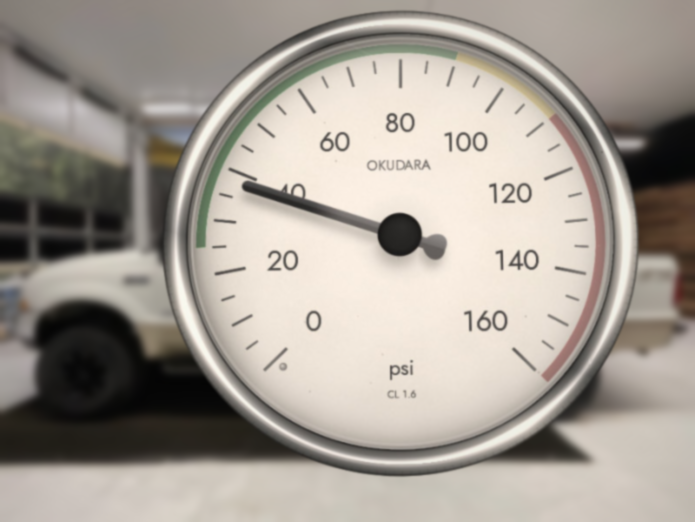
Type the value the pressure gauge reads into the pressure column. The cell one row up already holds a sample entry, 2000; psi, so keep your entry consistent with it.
37.5; psi
